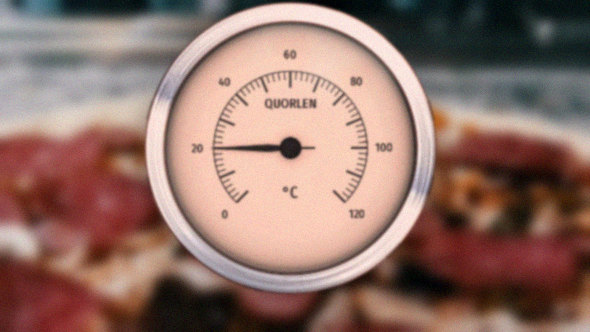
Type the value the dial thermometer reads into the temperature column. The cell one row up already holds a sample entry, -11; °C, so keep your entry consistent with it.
20; °C
